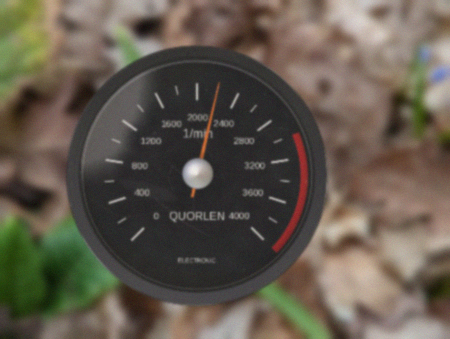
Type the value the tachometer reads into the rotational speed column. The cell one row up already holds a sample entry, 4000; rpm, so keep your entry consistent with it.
2200; rpm
